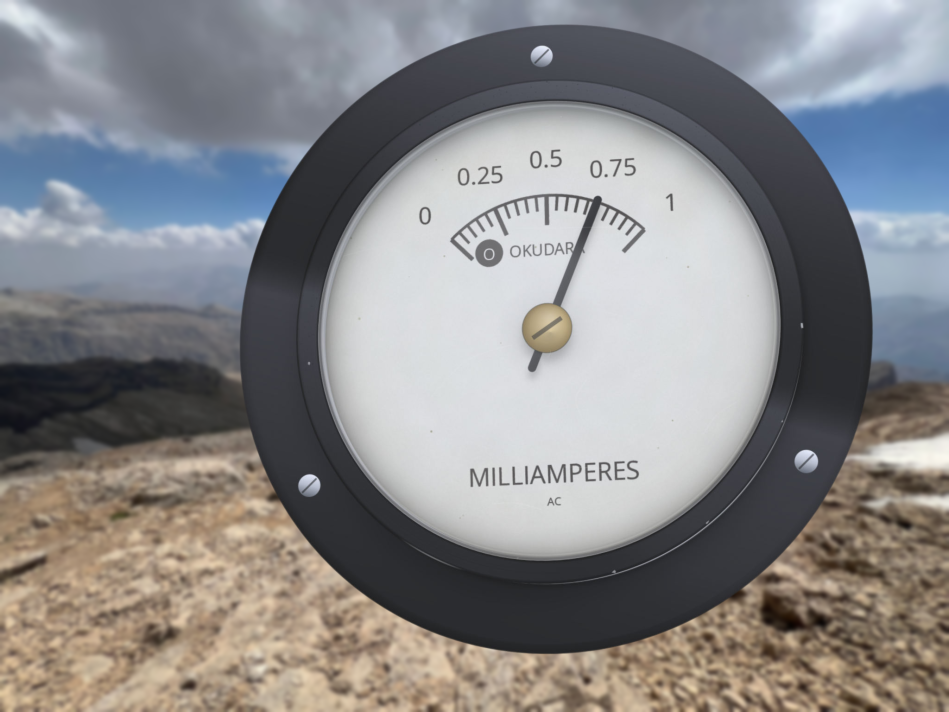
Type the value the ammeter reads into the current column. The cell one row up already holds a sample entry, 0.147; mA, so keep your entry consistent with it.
0.75; mA
